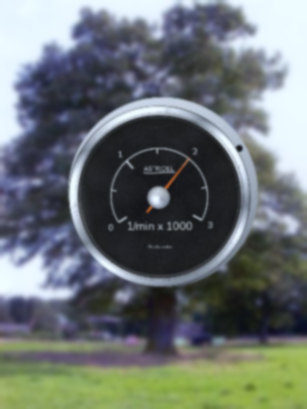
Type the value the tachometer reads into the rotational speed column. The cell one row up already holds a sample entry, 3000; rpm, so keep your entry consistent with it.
2000; rpm
